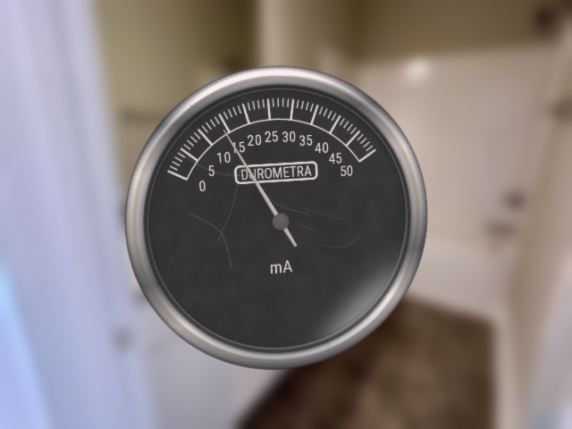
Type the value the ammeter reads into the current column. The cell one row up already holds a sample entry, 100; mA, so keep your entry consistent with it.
14; mA
